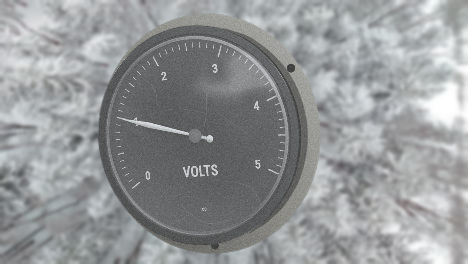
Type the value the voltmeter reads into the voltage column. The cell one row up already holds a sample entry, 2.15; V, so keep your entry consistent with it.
1; V
